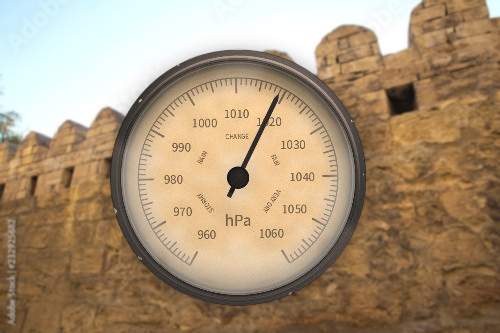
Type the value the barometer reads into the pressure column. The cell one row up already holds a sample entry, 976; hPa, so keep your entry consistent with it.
1019; hPa
